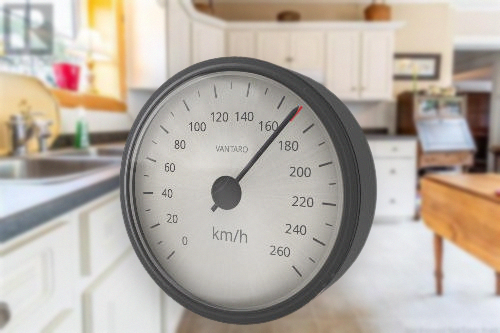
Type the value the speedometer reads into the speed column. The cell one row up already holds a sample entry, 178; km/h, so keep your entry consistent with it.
170; km/h
